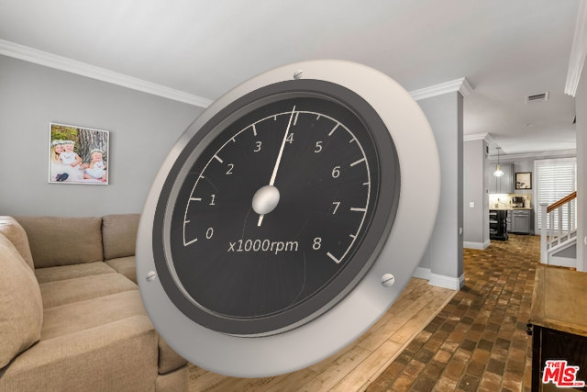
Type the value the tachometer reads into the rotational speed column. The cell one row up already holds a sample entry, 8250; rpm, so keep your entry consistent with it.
4000; rpm
